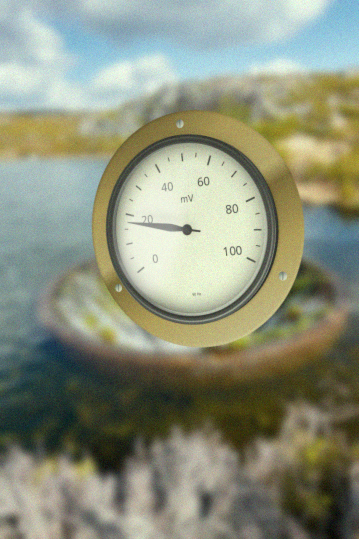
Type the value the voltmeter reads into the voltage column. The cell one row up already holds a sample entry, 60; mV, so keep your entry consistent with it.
17.5; mV
